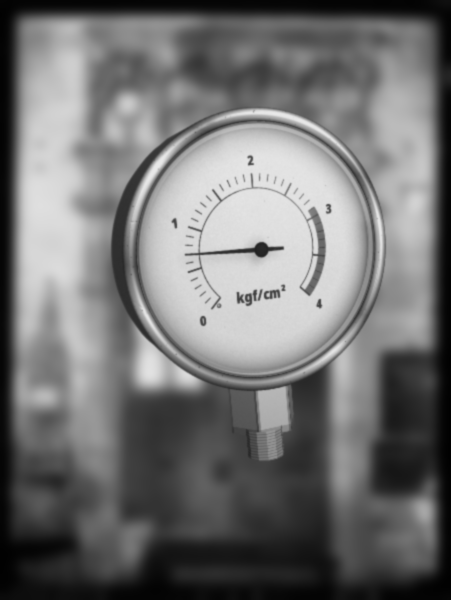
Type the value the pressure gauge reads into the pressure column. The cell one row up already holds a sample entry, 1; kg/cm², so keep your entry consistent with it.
0.7; kg/cm²
